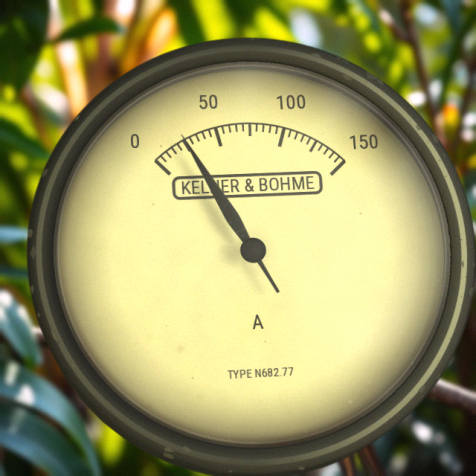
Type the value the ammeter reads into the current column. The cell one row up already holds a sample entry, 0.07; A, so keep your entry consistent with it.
25; A
